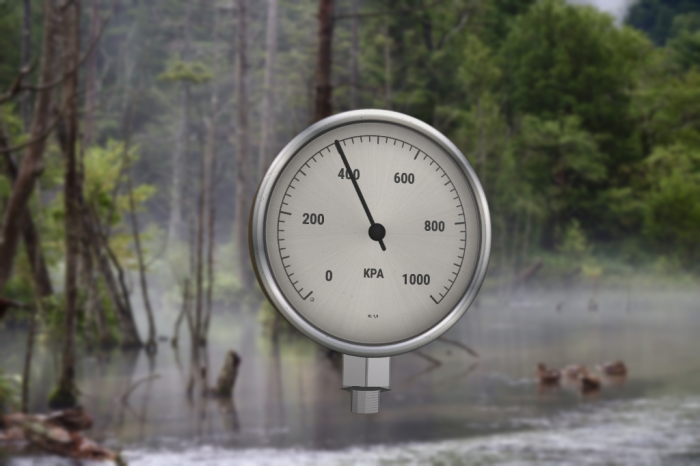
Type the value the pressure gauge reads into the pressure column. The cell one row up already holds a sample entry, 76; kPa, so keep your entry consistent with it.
400; kPa
